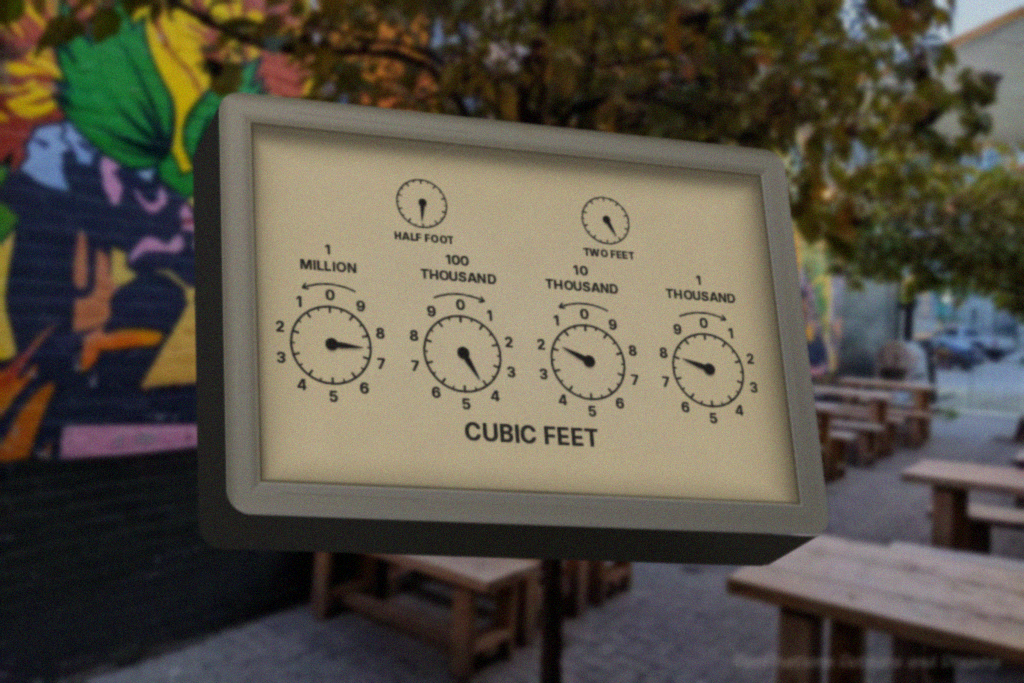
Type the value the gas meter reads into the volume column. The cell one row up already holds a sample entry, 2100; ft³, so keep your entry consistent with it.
741800; ft³
